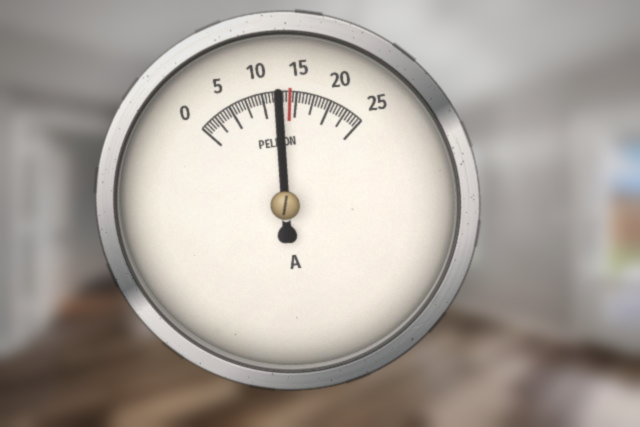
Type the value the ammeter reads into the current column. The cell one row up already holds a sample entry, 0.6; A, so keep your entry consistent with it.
12.5; A
